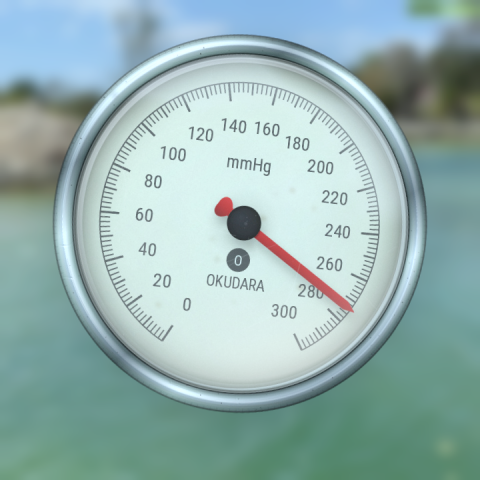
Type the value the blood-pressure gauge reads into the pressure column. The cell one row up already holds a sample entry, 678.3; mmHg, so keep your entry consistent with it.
274; mmHg
